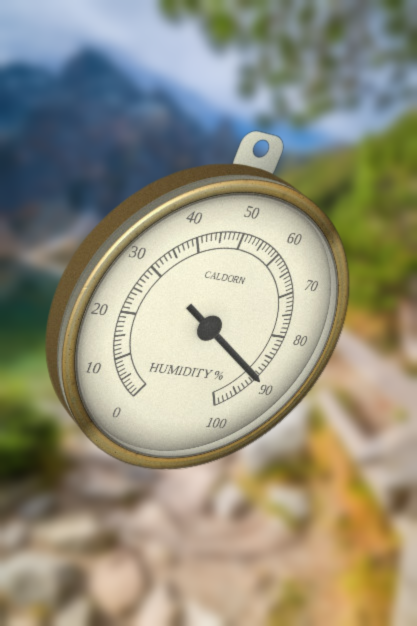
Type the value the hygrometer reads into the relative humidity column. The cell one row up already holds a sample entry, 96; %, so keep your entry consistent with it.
90; %
